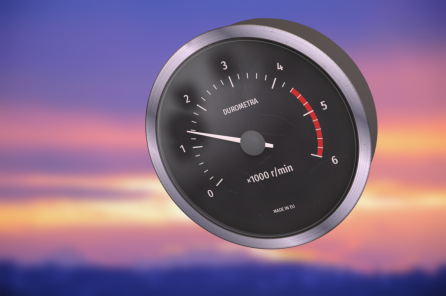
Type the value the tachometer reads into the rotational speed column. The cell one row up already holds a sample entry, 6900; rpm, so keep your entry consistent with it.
1400; rpm
